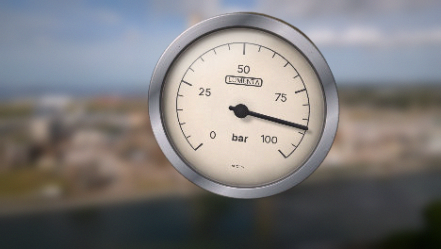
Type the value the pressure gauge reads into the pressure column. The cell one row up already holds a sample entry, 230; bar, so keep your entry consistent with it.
87.5; bar
